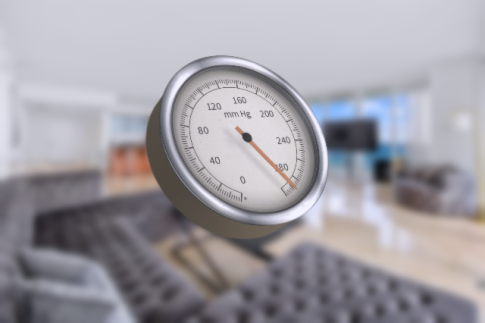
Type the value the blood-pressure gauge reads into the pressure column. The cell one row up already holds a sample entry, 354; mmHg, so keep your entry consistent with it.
290; mmHg
